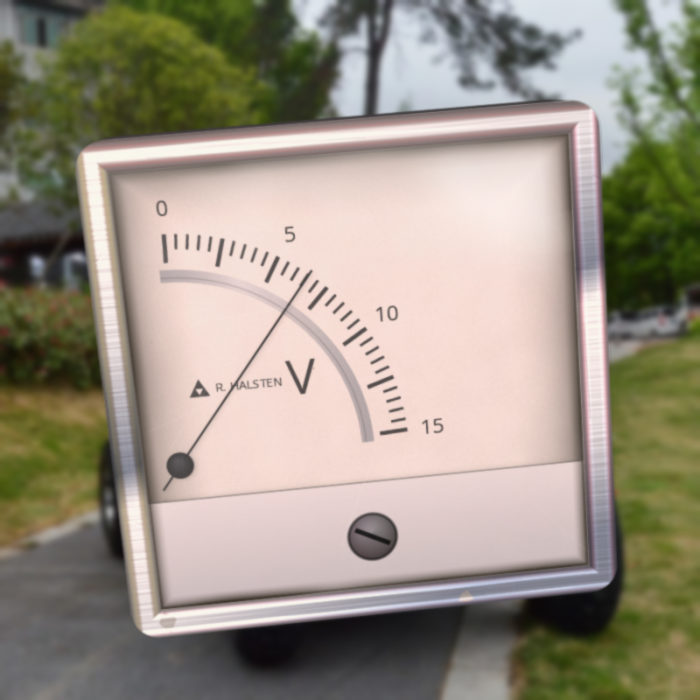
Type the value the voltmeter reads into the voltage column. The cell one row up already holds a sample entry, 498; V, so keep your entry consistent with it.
6.5; V
